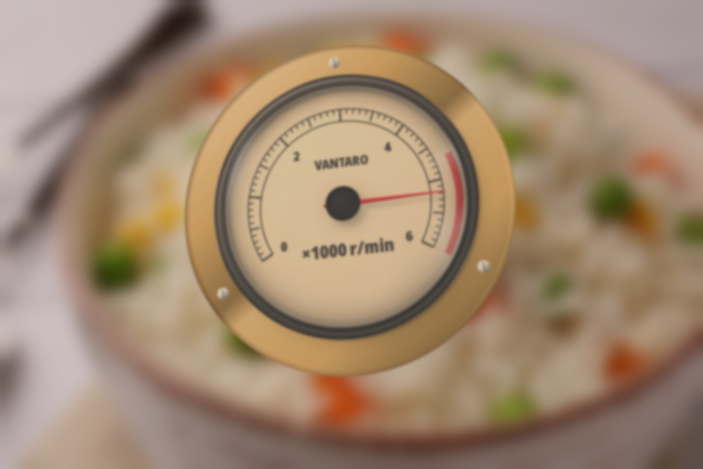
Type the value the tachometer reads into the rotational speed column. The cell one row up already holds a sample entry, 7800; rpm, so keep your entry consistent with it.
5200; rpm
